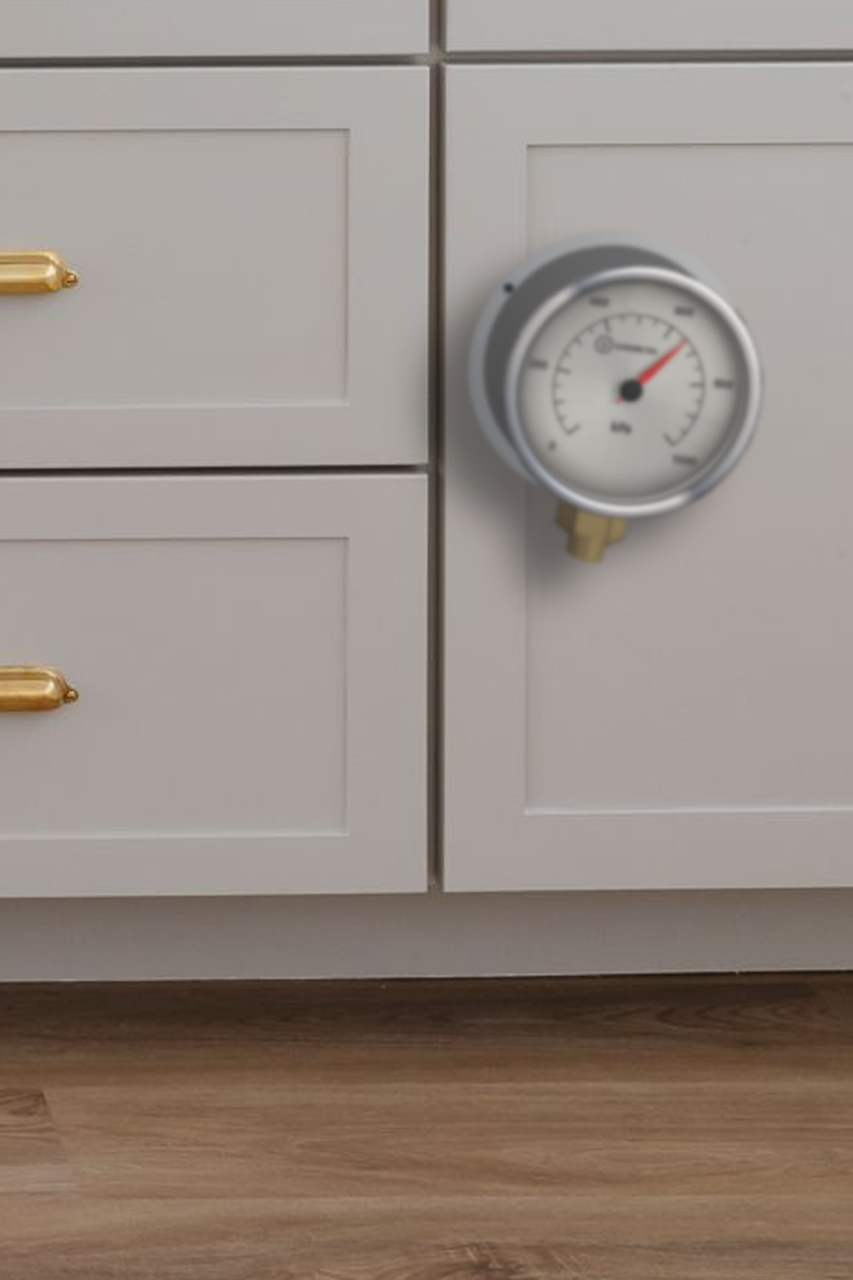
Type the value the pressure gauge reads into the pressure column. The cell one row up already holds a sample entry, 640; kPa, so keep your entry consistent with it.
650; kPa
